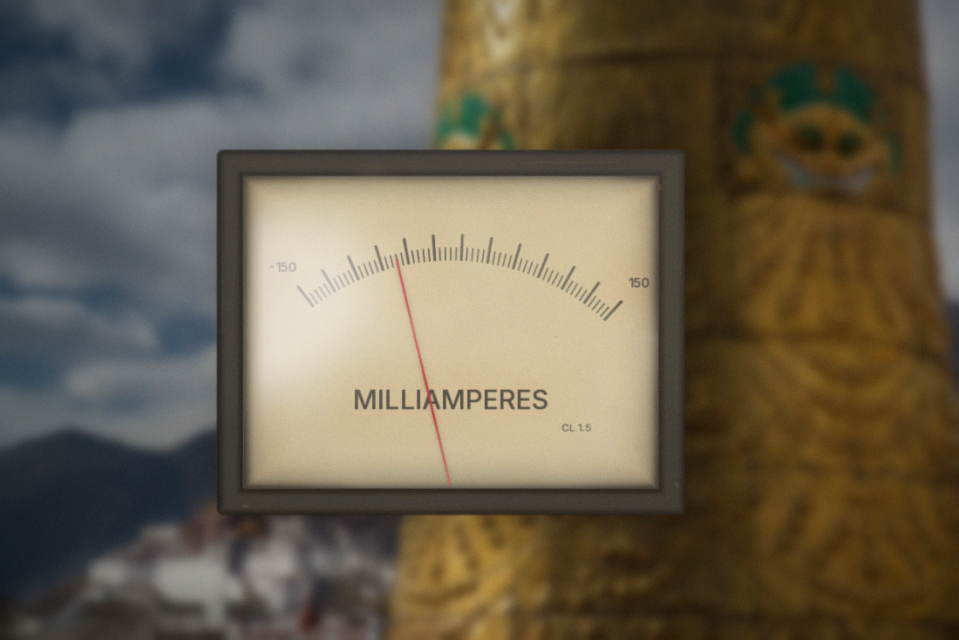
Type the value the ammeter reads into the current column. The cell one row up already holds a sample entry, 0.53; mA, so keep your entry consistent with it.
-60; mA
